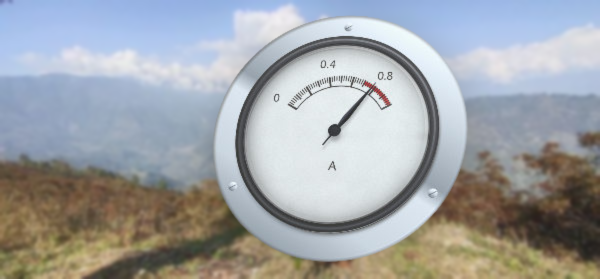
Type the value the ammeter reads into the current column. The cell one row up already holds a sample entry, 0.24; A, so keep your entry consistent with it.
0.8; A
